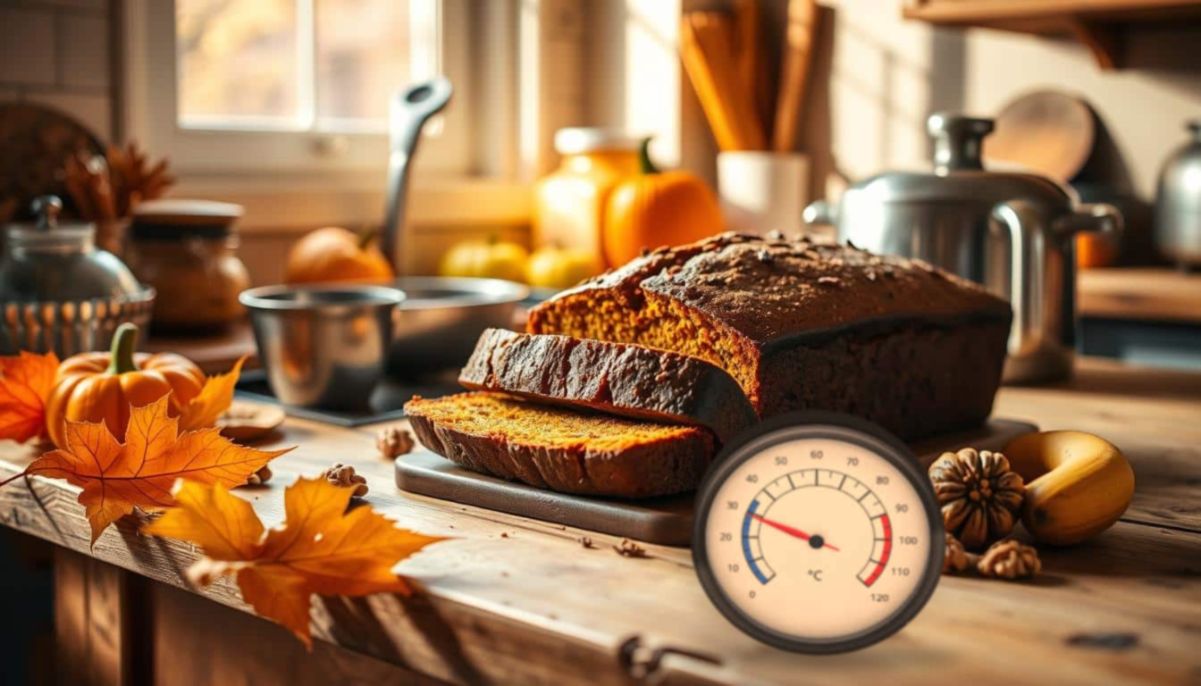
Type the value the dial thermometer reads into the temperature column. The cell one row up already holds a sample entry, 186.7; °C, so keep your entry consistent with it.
30; °C
